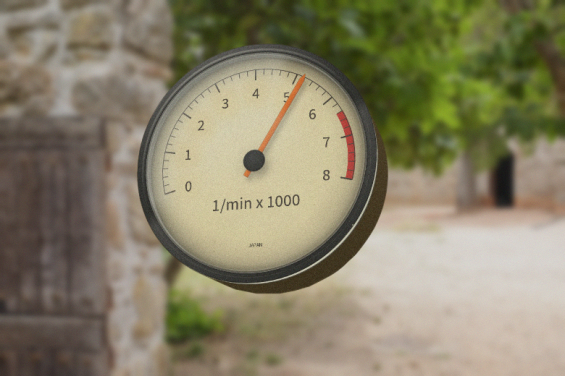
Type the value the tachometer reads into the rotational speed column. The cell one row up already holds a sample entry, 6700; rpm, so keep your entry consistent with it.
5200; rpm
